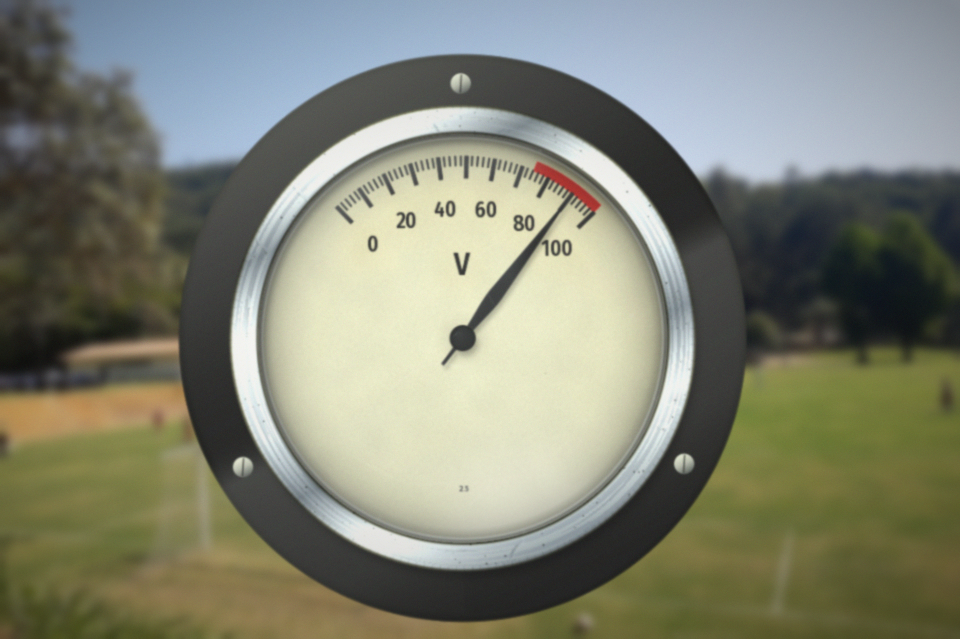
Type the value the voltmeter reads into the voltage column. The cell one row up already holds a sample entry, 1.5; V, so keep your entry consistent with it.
90; V
